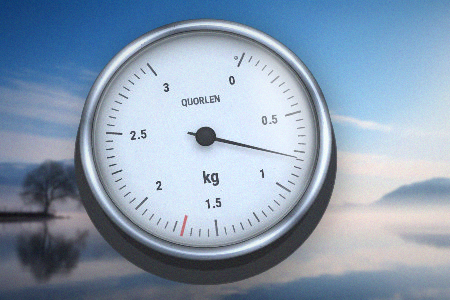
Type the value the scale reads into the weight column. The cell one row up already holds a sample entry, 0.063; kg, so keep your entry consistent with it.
0.8; kg
